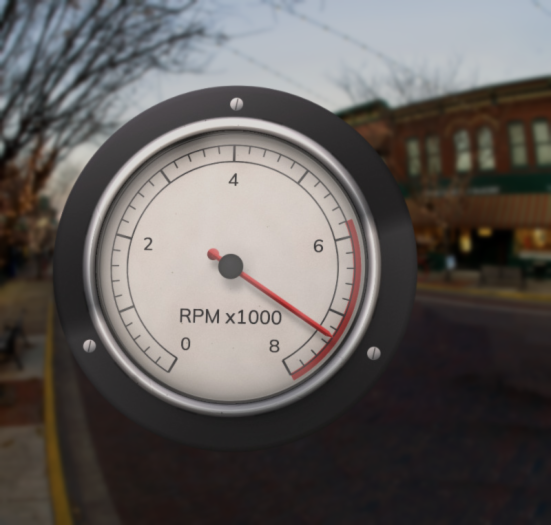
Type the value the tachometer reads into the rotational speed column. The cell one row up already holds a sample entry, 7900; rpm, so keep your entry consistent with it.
7300; rpm
